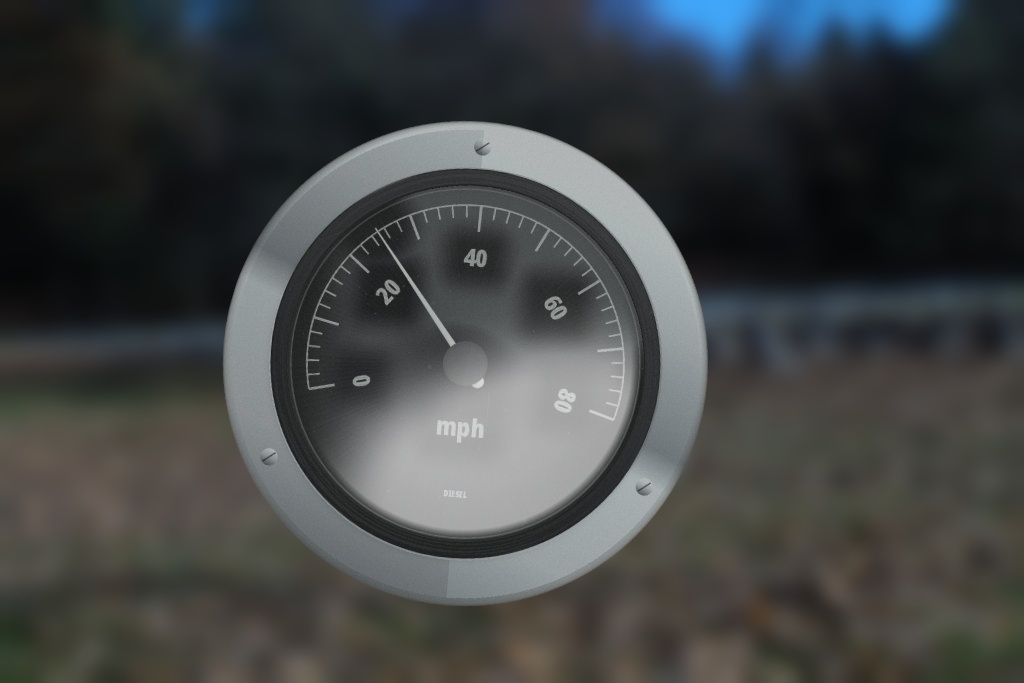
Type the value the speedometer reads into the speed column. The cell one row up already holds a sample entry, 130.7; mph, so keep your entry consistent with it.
25; mph
